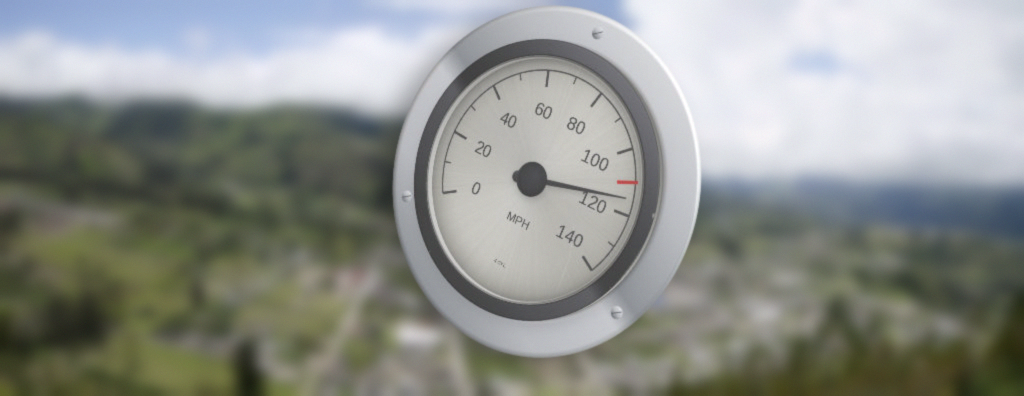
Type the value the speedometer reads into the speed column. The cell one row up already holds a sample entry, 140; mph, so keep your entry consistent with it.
115; mph
